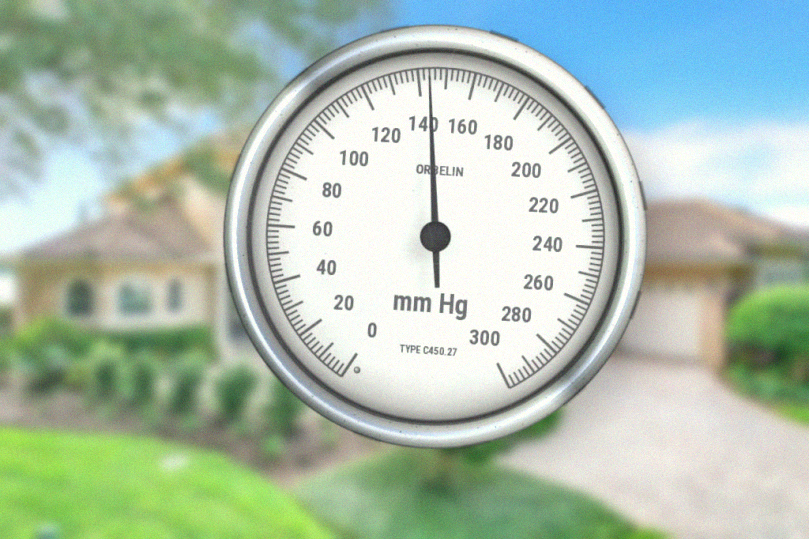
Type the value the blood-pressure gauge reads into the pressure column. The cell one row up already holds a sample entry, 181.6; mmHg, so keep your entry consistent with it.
144; mmHg
